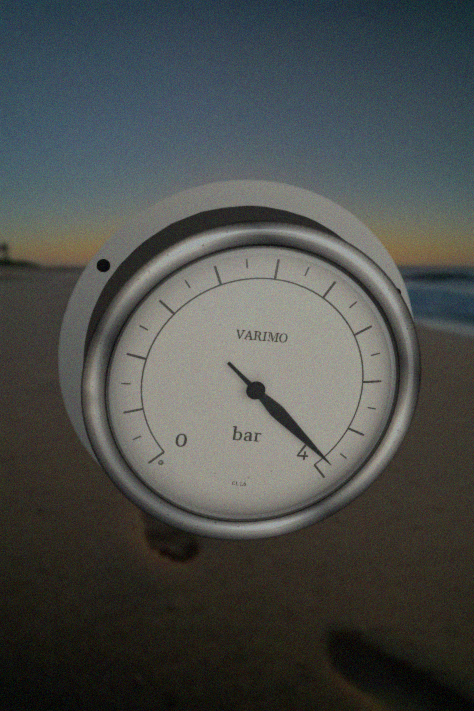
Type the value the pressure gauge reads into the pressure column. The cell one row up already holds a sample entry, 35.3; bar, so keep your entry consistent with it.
3.9; bar
